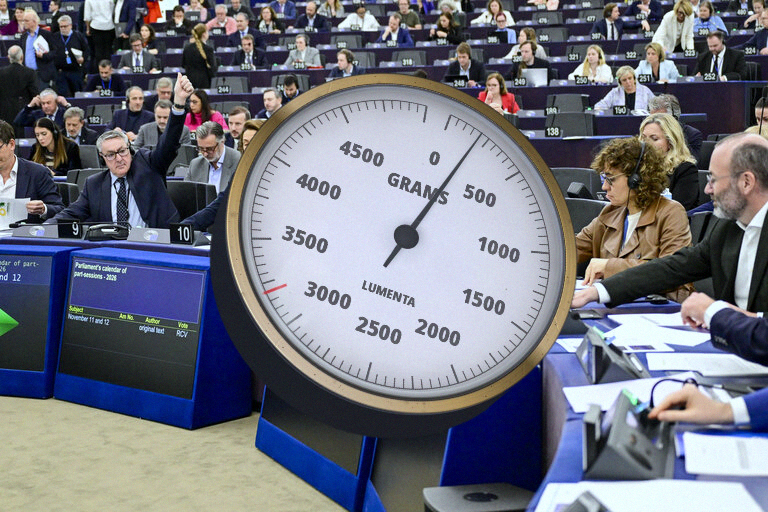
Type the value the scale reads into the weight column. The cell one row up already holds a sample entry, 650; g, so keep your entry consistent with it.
200; g
